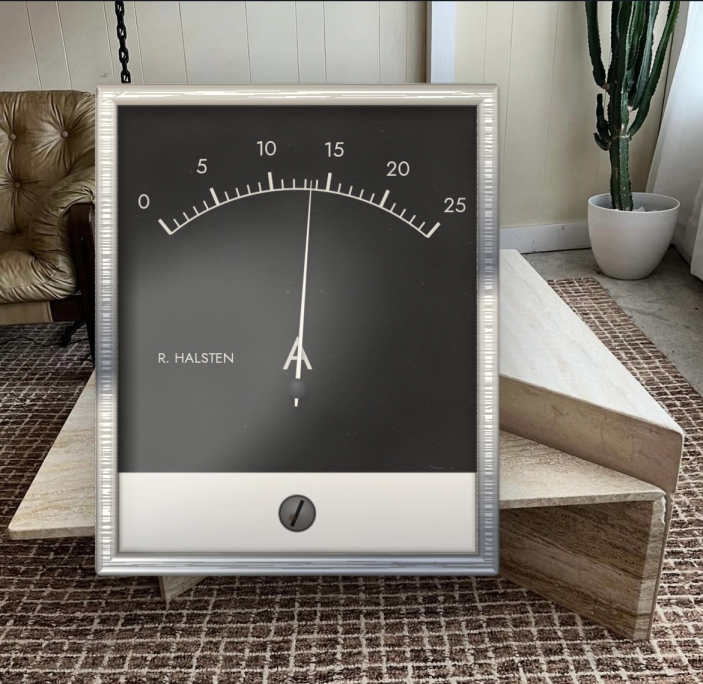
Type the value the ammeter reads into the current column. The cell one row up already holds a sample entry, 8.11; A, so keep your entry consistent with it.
13.5; A
